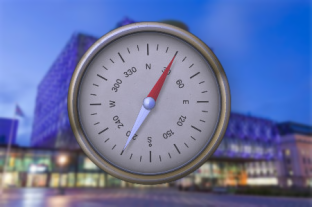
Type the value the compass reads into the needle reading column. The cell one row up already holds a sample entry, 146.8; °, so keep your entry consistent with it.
30; °
